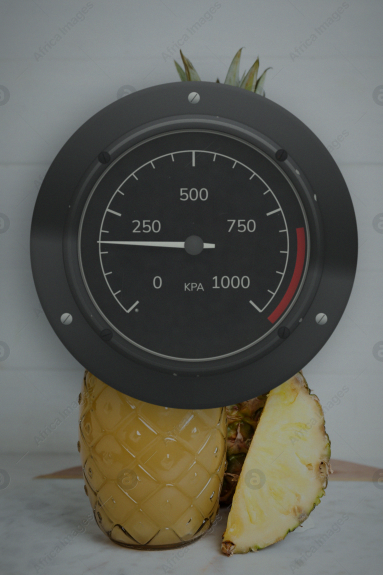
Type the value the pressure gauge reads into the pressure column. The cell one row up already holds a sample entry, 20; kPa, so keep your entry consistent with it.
175; kPa
